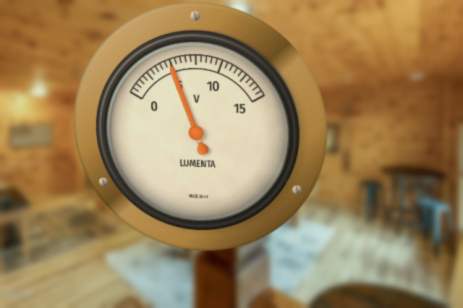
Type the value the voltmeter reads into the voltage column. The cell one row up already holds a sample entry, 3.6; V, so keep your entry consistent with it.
5; V
